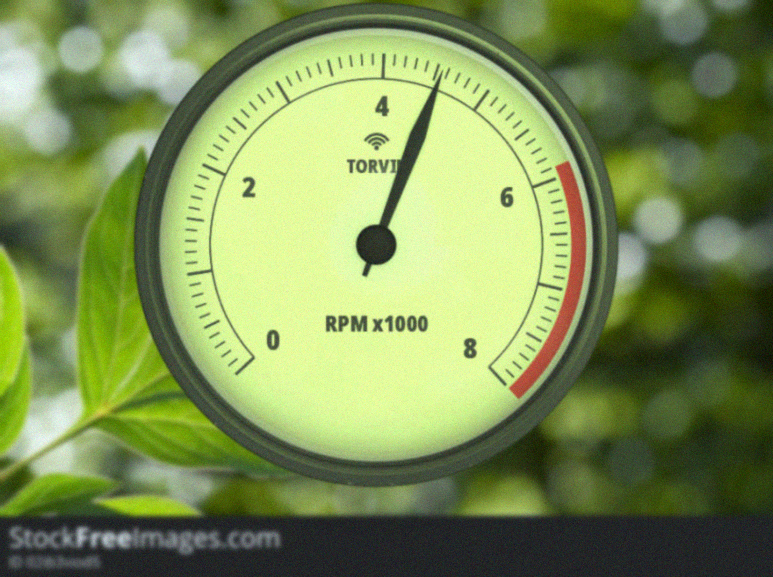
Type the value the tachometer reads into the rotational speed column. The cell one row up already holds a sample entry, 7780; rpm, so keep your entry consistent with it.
4550; rpm
